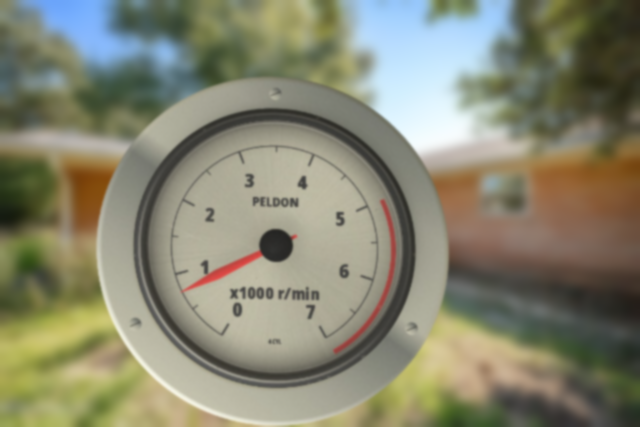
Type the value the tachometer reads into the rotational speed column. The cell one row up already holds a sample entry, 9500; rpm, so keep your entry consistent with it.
750; rpm
